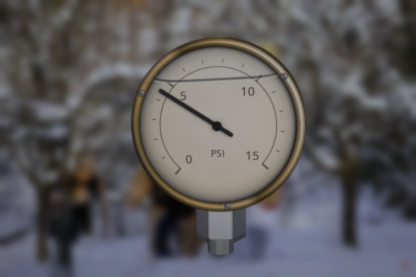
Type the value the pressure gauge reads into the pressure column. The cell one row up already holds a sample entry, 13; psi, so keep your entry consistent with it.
4.5; psi
